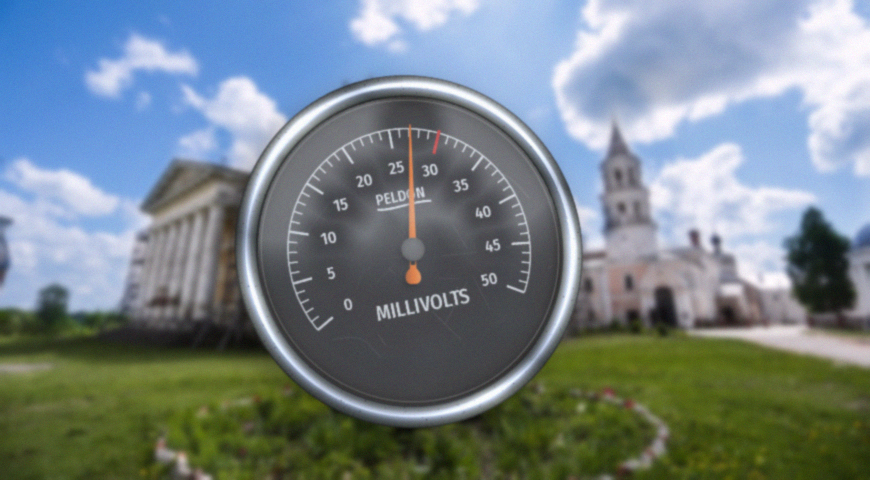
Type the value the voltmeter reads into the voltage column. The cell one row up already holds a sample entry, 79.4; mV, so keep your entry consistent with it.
27; mV
